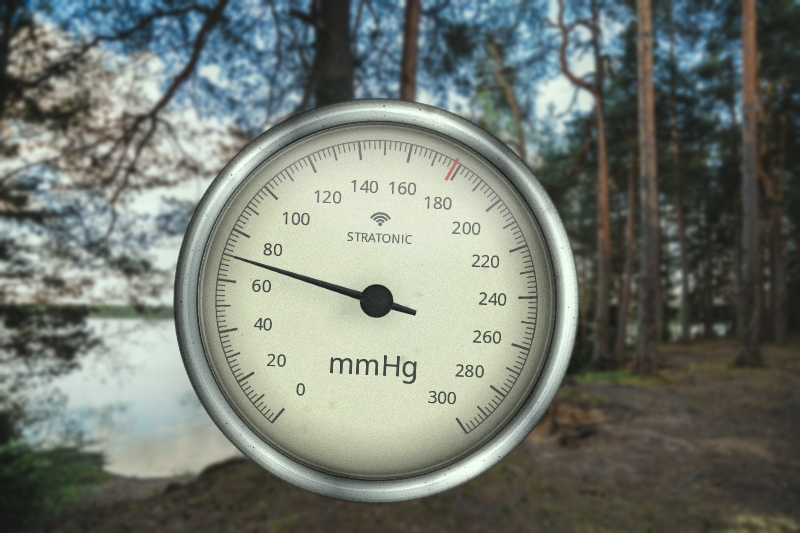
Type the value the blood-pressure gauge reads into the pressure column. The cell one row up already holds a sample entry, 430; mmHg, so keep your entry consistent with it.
70; mmHg
